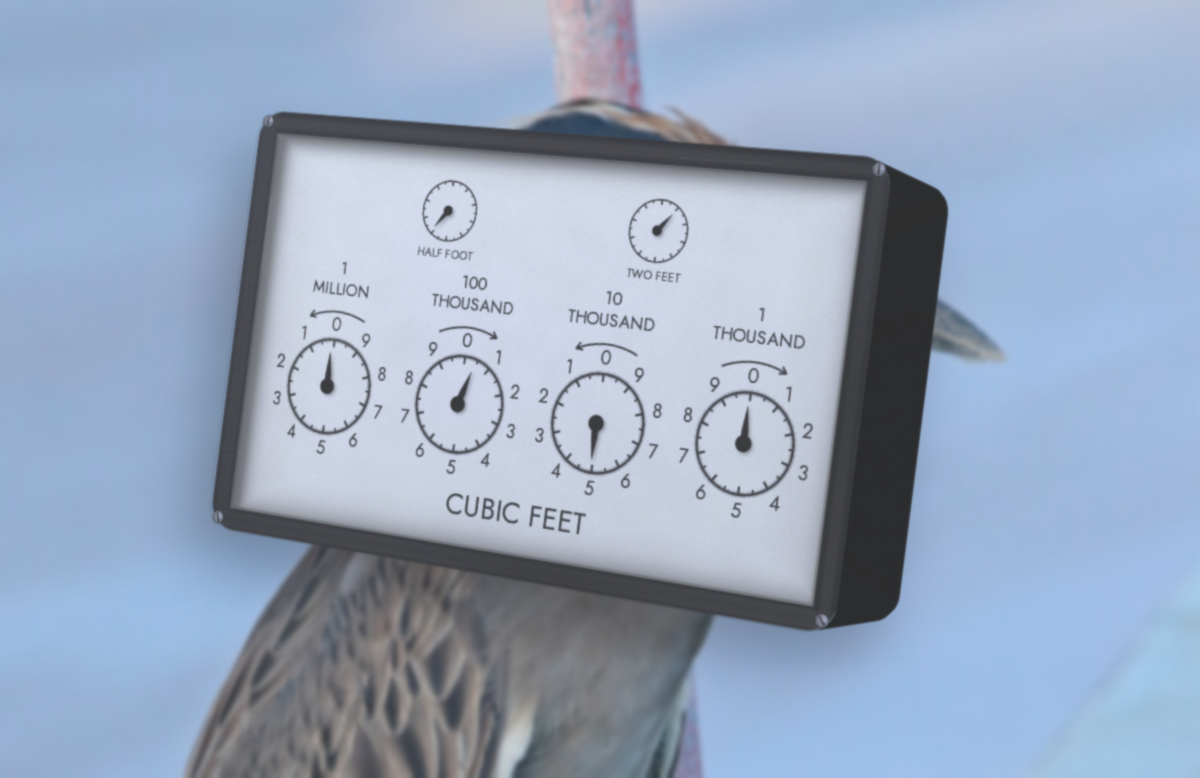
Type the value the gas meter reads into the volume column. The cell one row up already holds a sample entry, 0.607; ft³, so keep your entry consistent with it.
5000; ft³
